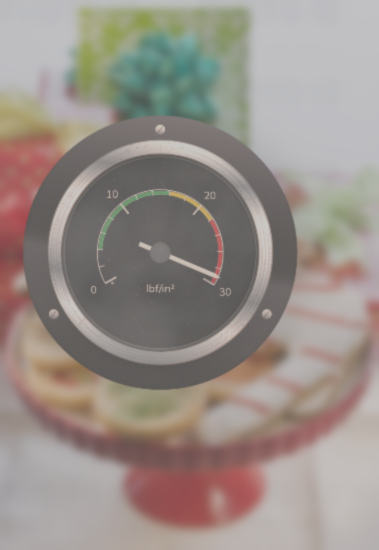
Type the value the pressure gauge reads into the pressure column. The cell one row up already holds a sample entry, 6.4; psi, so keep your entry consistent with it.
29; psi
